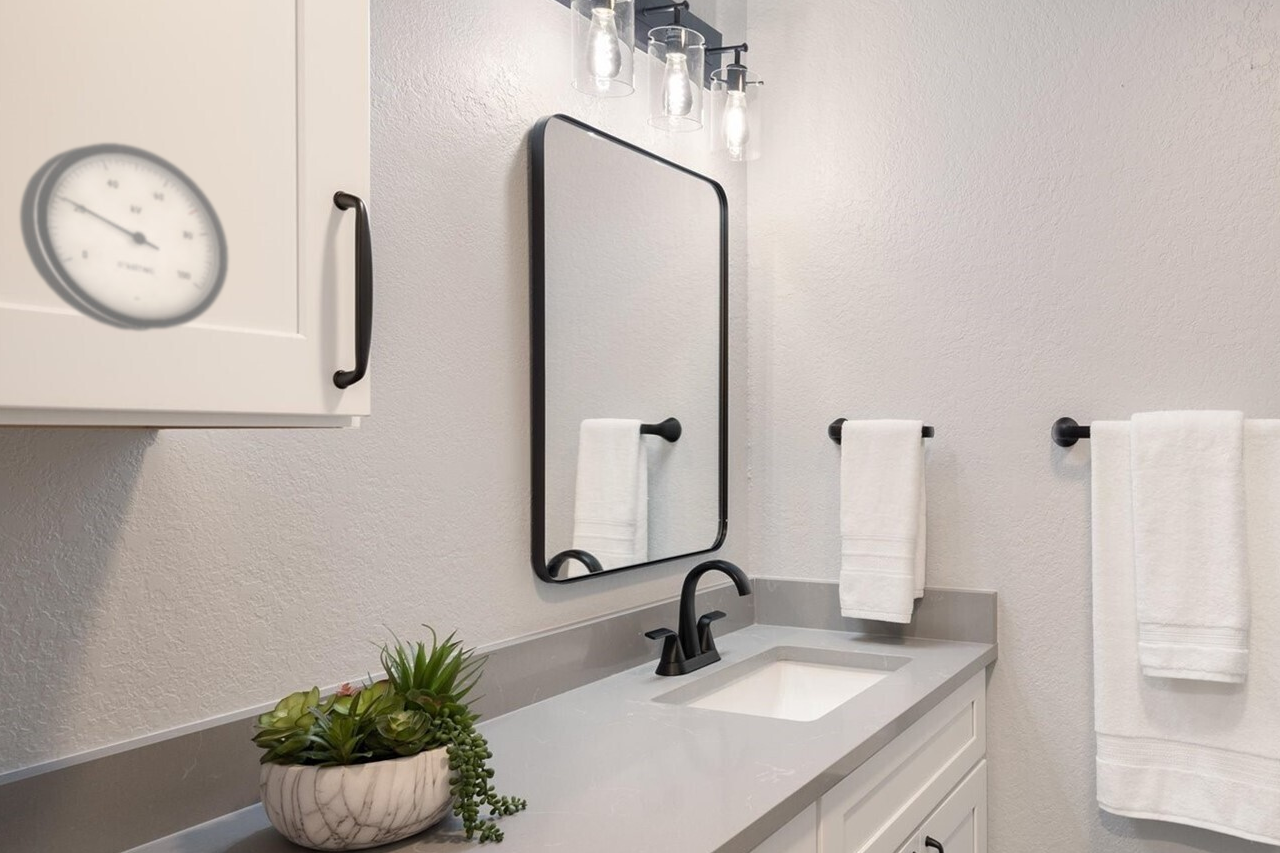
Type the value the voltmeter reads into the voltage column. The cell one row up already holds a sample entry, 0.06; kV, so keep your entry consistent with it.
20; kV
